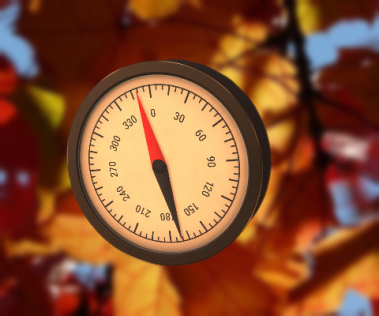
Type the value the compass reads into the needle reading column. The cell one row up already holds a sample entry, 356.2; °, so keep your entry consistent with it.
350; °
